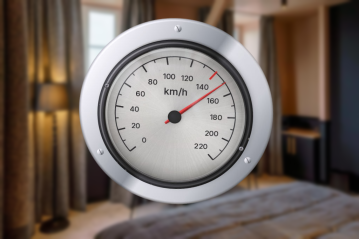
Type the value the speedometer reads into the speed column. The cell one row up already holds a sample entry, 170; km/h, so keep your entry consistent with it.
150; km/h
